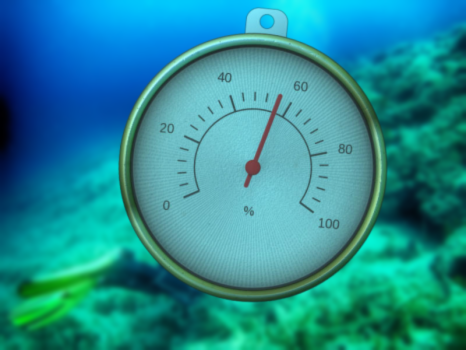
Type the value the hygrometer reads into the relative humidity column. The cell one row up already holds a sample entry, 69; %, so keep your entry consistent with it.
56; %
